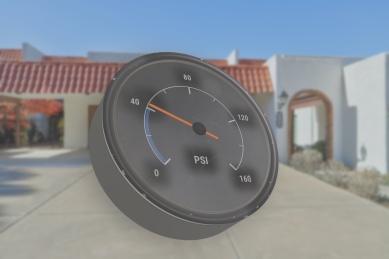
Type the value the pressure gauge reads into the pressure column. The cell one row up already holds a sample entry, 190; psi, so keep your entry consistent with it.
40; psi
